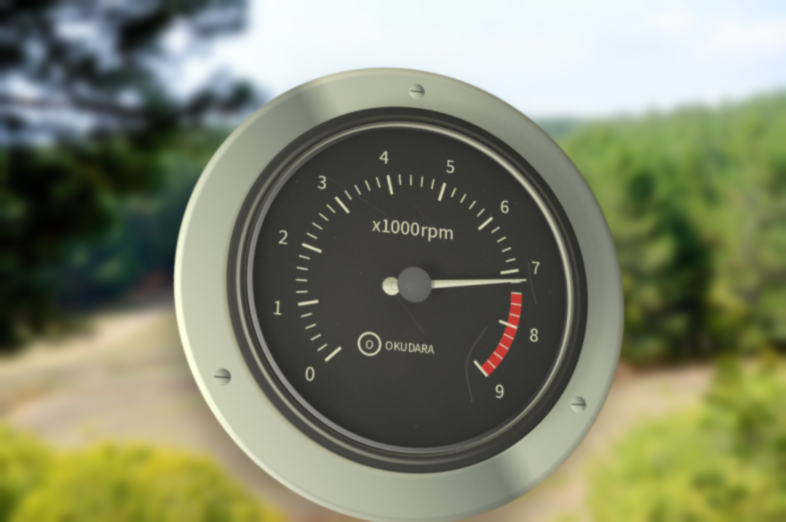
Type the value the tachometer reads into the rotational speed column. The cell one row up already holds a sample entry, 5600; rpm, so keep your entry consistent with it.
7200; rpm
